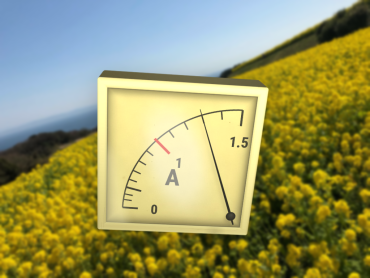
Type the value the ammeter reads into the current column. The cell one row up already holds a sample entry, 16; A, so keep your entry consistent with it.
1.3; A
